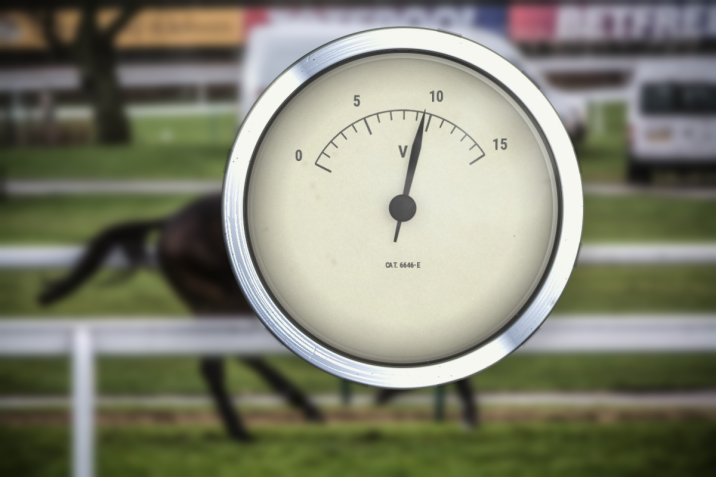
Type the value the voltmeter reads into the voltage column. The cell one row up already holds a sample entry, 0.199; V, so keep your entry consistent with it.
9.5; V
